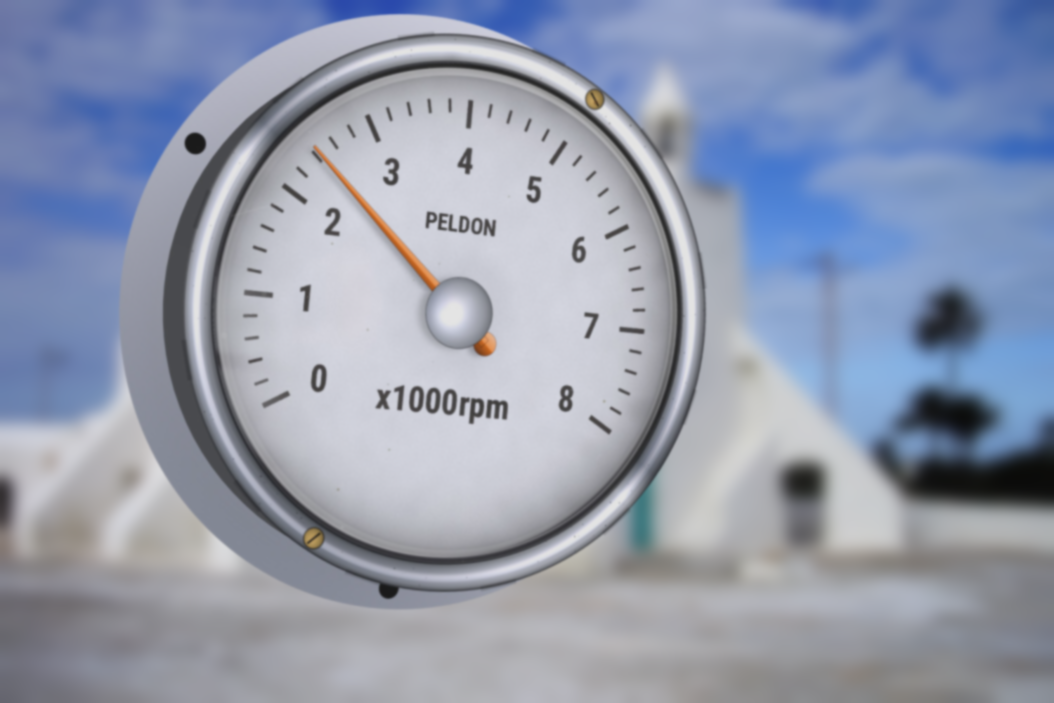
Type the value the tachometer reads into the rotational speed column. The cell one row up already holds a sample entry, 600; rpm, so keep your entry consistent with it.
2400; rpm
